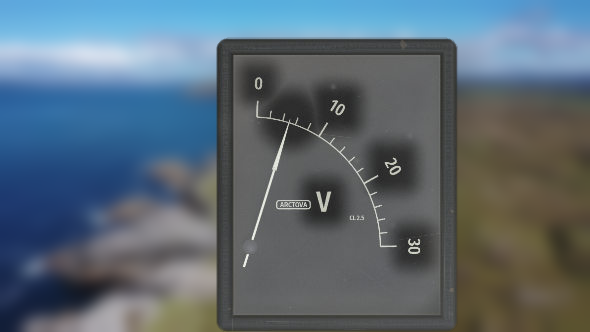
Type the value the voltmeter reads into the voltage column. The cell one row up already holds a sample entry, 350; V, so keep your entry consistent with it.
5; V
